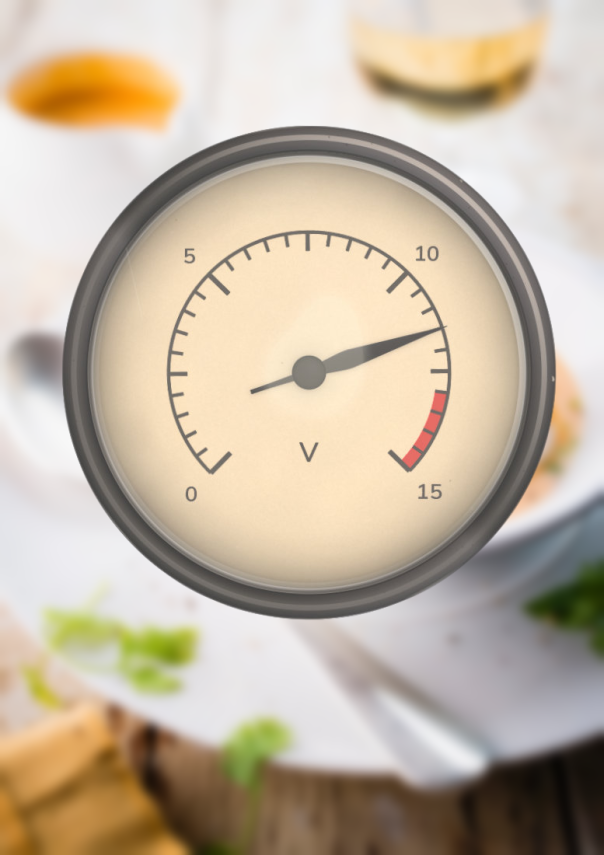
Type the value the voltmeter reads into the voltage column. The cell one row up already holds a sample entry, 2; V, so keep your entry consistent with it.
11.5; V
